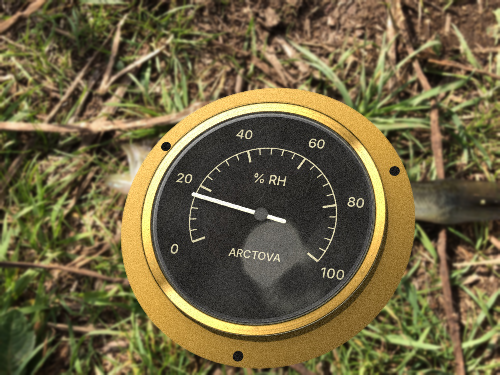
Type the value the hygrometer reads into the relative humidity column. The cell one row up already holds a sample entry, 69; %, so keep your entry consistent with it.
16; %
